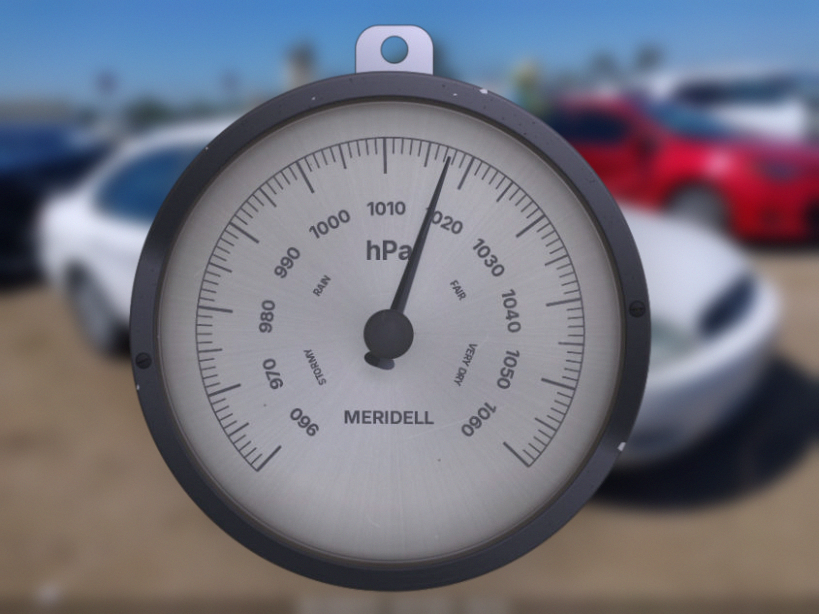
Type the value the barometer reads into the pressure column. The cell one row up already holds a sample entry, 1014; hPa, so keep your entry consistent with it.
1017.5; hPa
